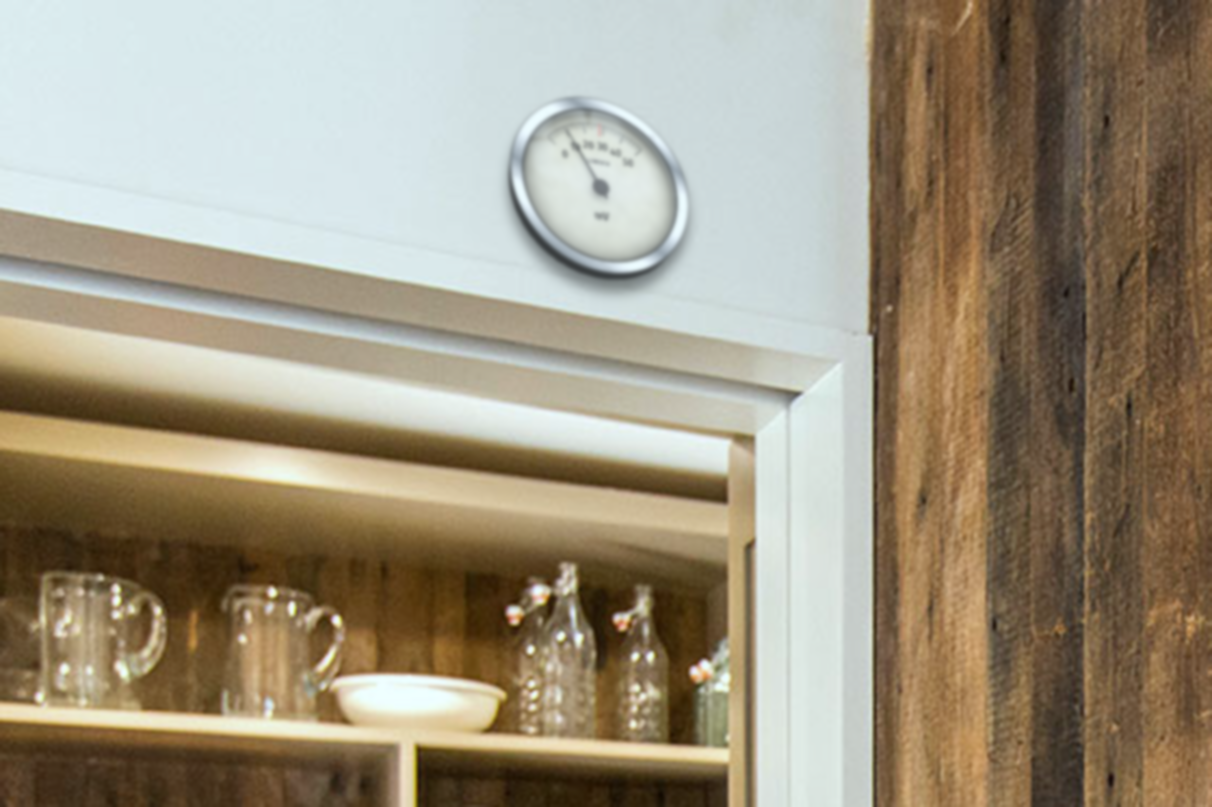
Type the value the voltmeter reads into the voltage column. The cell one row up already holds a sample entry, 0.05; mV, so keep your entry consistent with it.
10; mV
